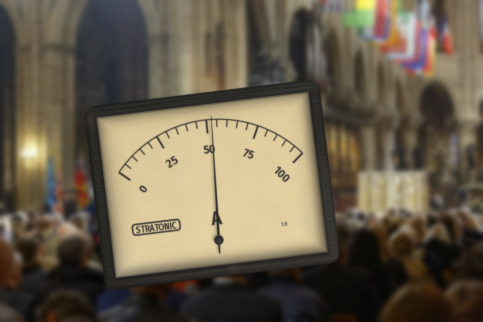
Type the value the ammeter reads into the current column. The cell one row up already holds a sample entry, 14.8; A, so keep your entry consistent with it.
52.5; A
